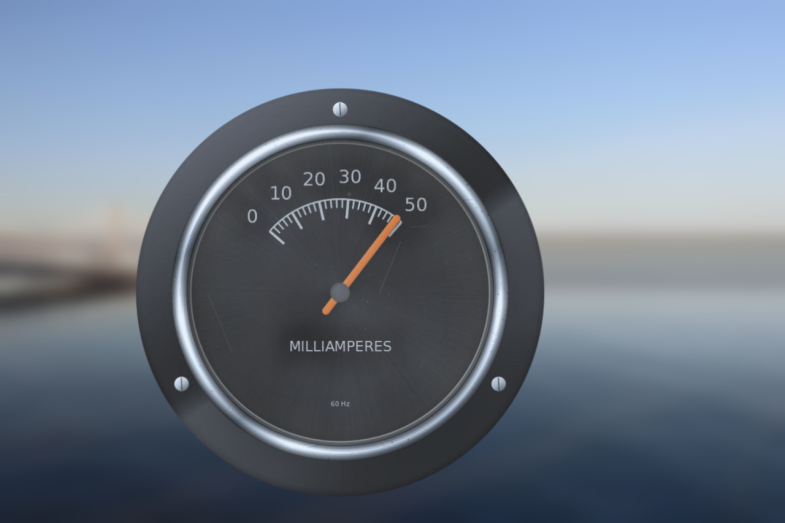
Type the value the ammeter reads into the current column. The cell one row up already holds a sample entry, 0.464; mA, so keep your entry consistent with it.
48; mA
